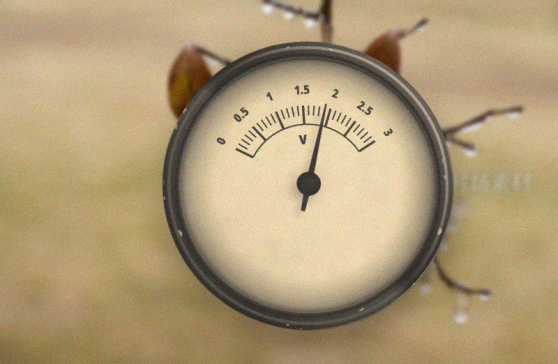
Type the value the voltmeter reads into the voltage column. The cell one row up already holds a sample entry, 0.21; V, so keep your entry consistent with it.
1.9; V
